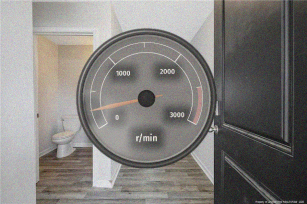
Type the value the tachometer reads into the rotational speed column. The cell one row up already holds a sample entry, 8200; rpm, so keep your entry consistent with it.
250; rpm
